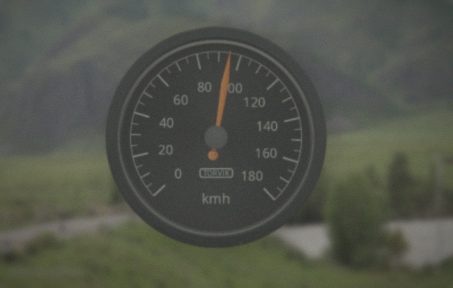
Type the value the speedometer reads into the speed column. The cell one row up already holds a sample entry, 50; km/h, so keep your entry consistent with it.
95; km/h
